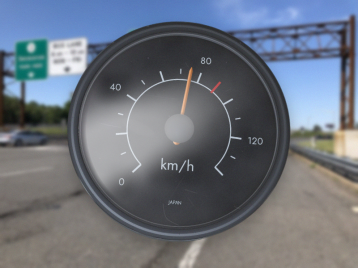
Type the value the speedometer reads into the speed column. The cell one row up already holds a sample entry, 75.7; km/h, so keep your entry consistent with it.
75; km/h
